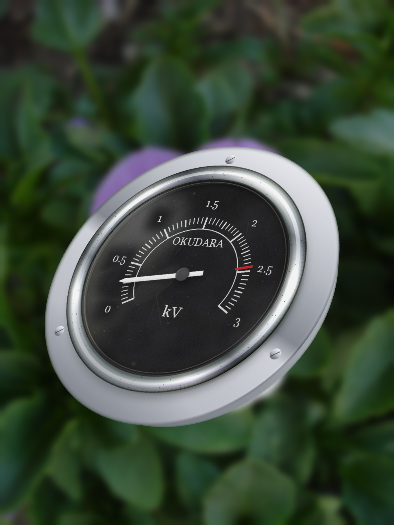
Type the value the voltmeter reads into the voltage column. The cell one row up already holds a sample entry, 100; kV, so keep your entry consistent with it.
0.25; kV
